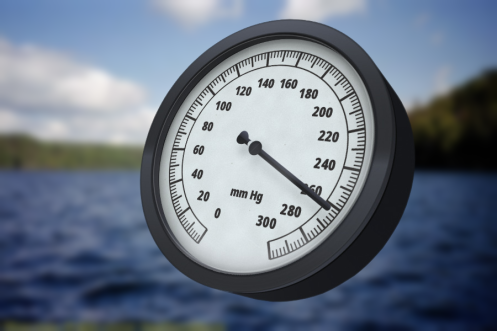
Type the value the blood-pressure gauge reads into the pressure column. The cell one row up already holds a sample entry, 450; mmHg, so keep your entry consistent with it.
262; mmHg
